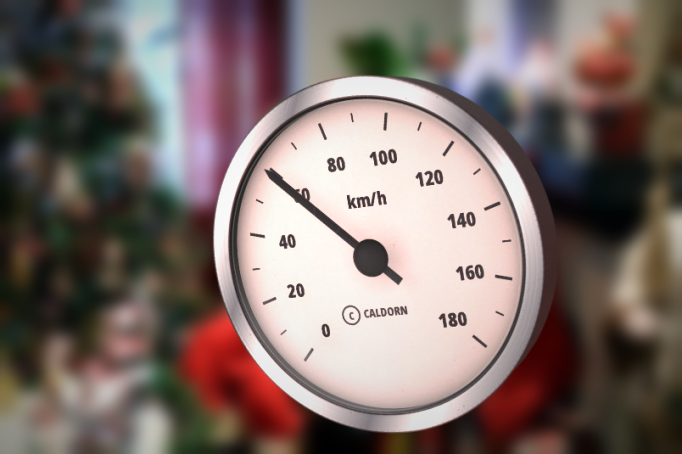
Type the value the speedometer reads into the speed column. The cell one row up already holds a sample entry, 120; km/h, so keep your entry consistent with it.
60; km/h
